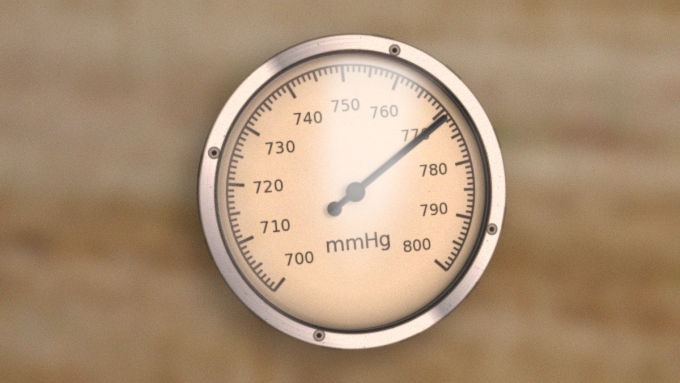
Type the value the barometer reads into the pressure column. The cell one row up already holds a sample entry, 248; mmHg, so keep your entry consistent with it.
771; mmHg
